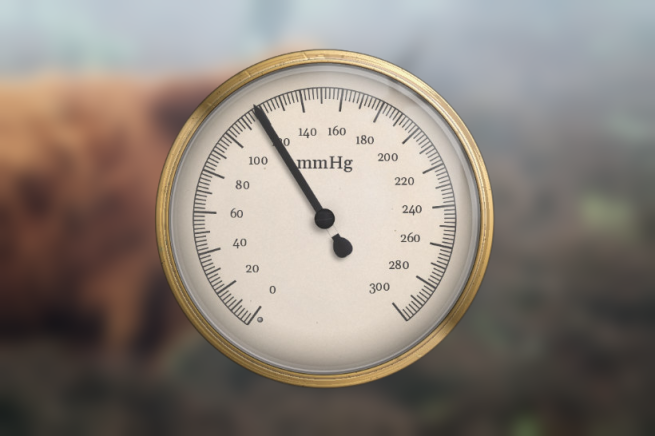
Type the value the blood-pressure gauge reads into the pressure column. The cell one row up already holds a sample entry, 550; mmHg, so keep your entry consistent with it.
118; mmHg
